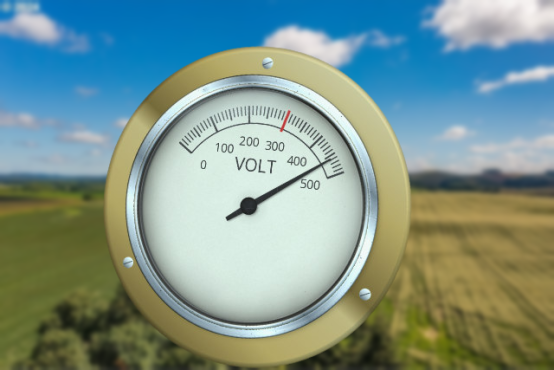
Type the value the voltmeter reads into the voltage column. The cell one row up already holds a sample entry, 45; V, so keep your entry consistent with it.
460; V
